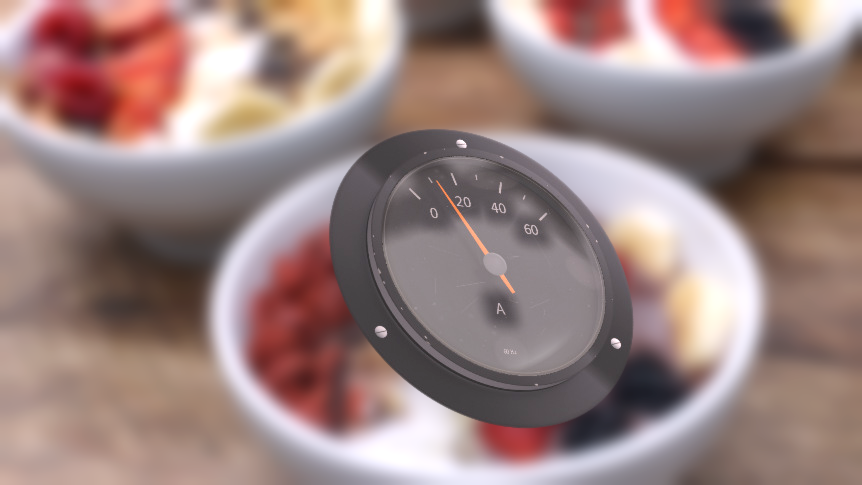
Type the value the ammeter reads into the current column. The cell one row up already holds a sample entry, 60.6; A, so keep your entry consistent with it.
10; A
